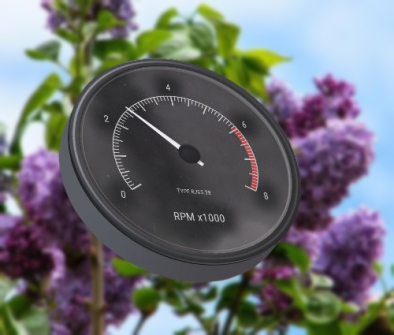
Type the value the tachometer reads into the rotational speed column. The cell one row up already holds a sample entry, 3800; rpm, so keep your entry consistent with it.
2500; rpm
